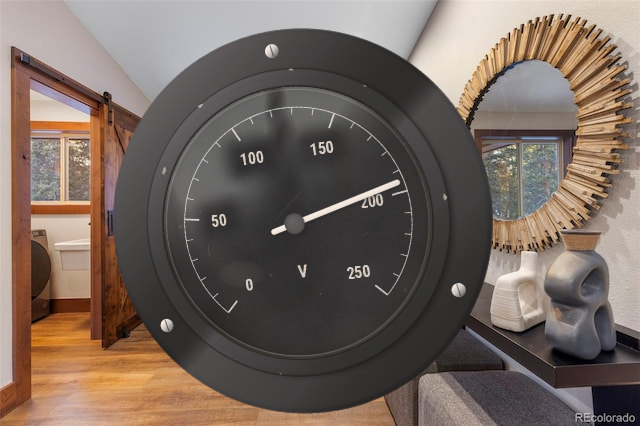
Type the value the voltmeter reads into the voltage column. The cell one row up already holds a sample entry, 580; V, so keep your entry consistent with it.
195; V
